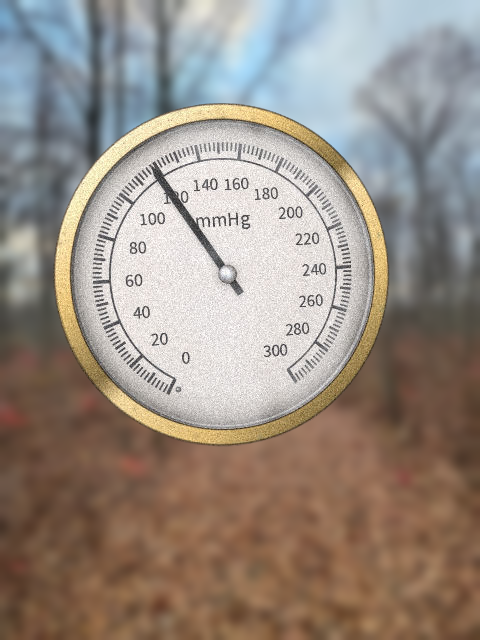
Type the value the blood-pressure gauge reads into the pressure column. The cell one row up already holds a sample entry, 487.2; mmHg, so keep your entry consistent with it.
118; mmHg
